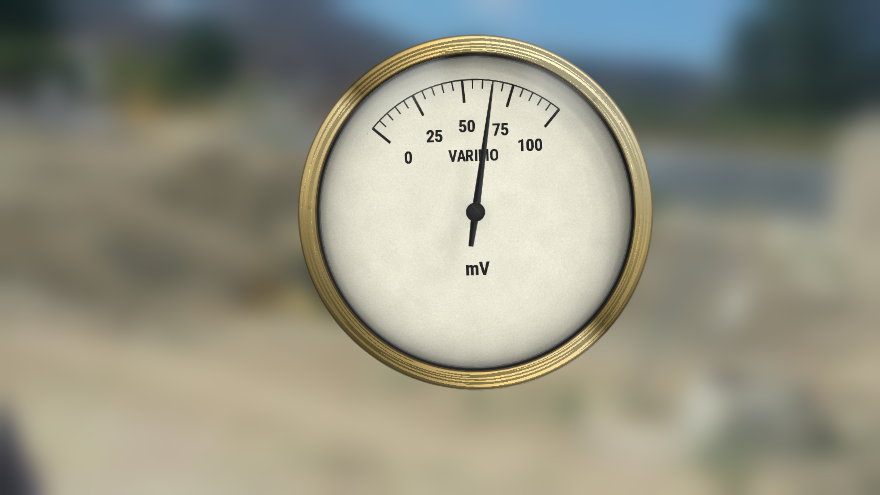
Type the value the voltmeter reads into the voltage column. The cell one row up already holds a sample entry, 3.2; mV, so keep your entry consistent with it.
65; mV
